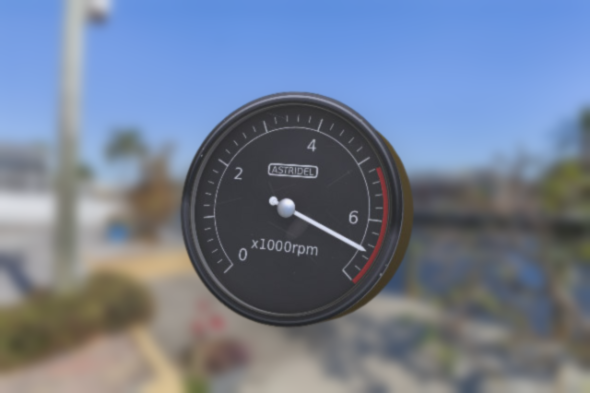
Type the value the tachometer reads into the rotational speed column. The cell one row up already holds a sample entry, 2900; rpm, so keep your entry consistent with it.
6500; rpm
